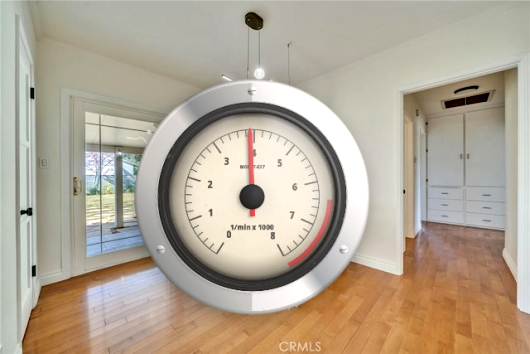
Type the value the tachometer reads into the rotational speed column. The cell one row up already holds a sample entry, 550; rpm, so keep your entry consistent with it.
3900; rpm
